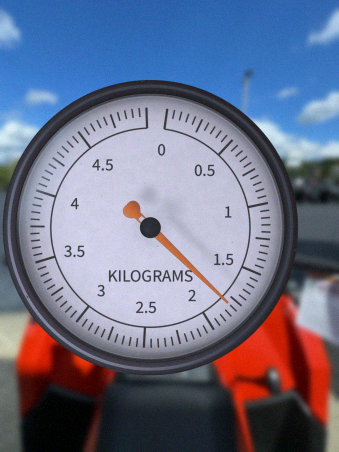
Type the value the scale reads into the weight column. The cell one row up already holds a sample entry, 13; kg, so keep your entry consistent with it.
1.8; kg
